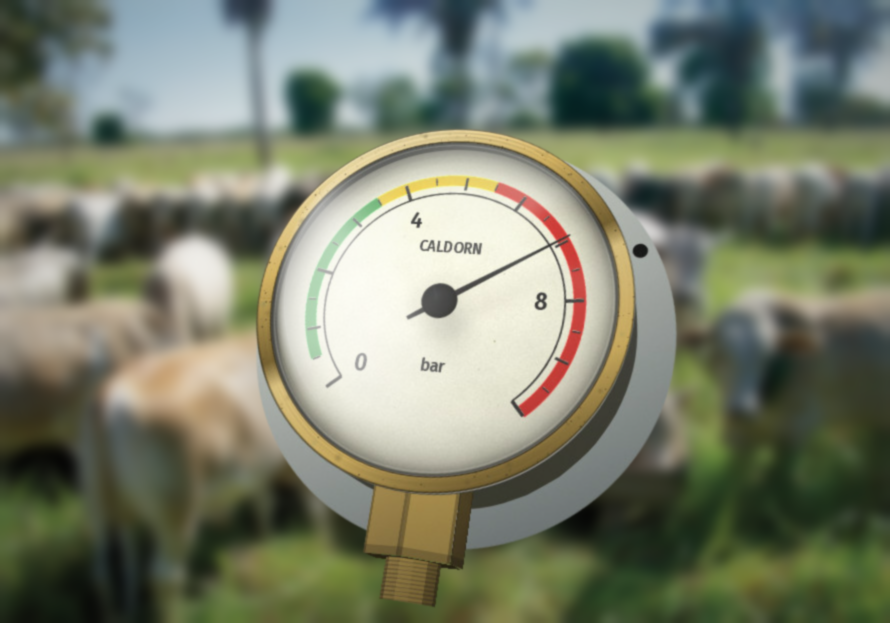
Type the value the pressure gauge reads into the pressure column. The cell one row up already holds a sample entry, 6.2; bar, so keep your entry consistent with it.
7; bar
